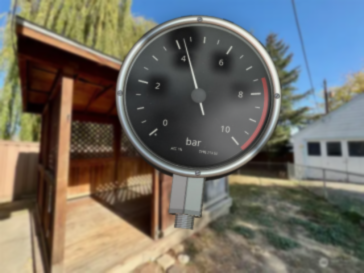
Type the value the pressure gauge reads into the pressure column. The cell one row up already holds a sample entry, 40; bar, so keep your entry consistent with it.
4.25; bar
